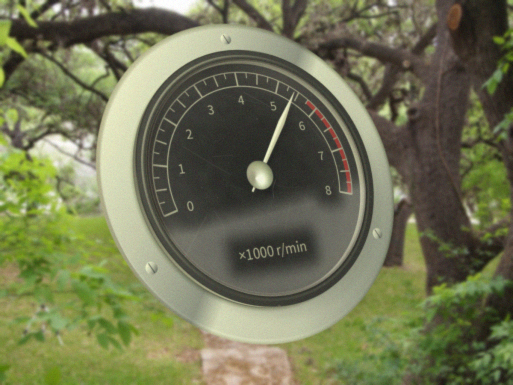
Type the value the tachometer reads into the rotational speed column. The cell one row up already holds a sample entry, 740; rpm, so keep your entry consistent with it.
5375; rpm
